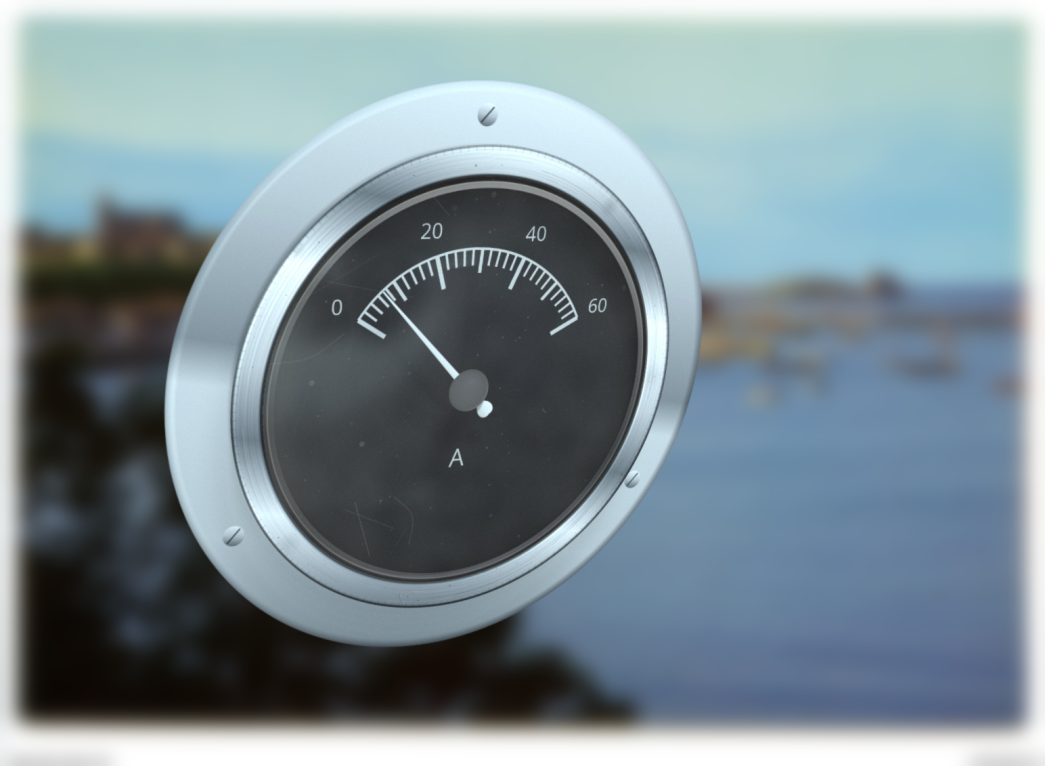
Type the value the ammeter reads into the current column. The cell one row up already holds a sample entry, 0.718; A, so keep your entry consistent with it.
7; A
